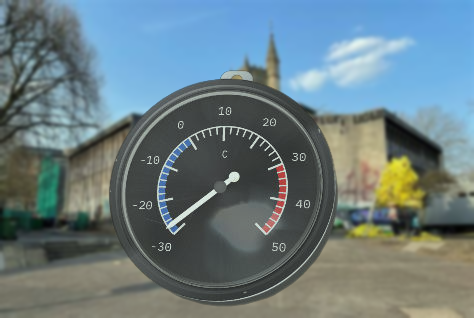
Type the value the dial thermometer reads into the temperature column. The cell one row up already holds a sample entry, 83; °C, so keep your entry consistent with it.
-28; °C
